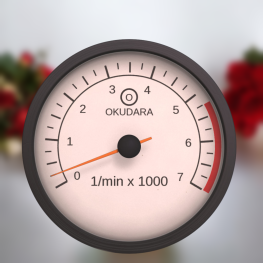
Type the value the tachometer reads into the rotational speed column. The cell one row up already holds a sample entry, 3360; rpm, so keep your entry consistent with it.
250; rpm
